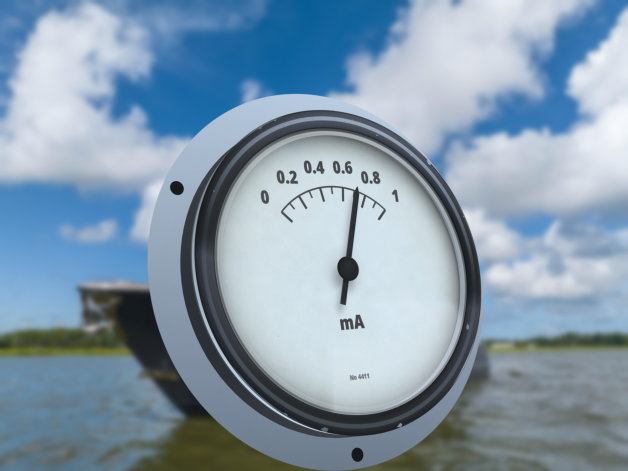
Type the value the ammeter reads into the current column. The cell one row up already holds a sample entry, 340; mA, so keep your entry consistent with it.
0.7; mA
